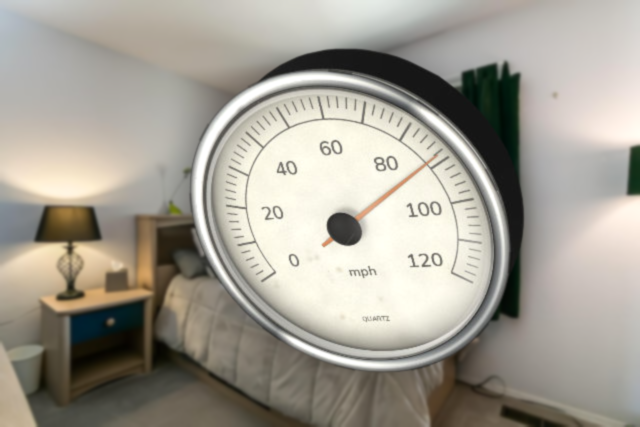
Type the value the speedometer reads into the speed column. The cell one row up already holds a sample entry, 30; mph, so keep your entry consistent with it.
88; mph
